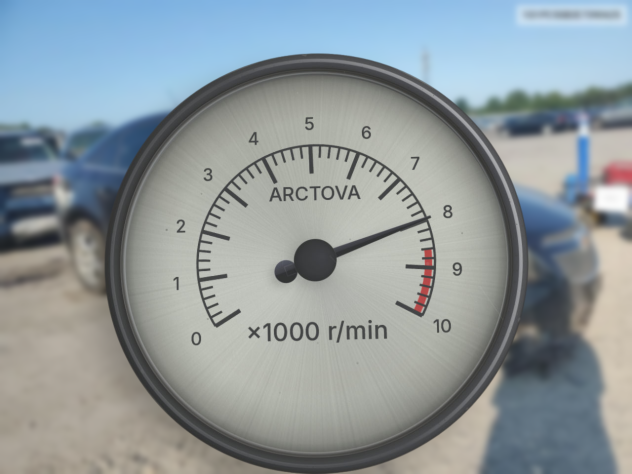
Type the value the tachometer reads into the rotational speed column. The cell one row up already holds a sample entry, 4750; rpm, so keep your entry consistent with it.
8000; rpm
